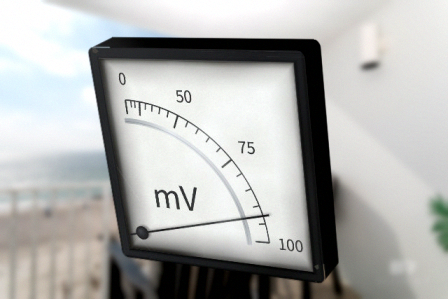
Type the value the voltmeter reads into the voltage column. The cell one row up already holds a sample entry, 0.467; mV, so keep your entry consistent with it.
92.5; mV
